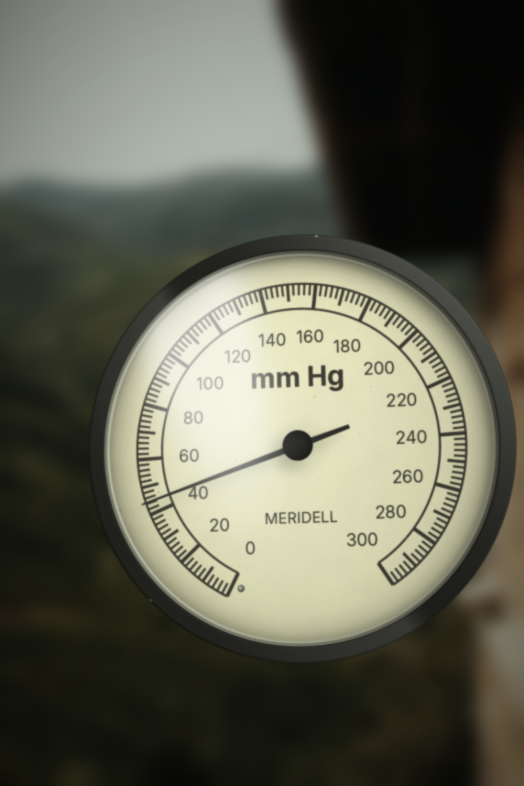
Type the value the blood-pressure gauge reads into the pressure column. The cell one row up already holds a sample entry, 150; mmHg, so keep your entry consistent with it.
44; mmHg
